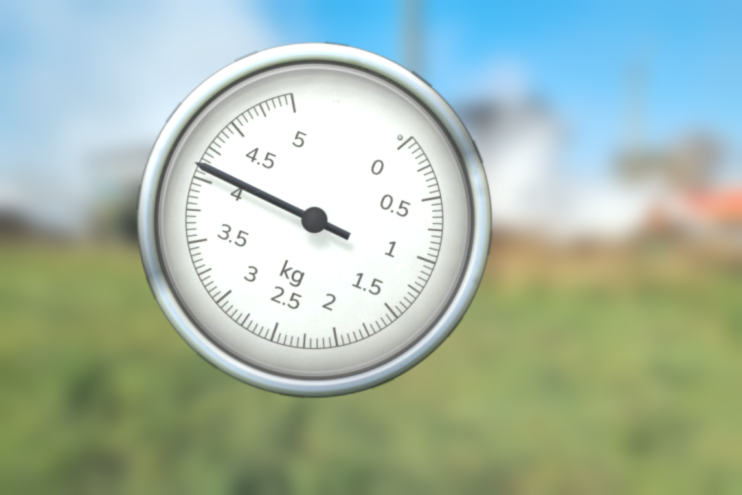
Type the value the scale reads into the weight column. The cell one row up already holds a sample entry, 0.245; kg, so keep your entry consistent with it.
4.1; kg
